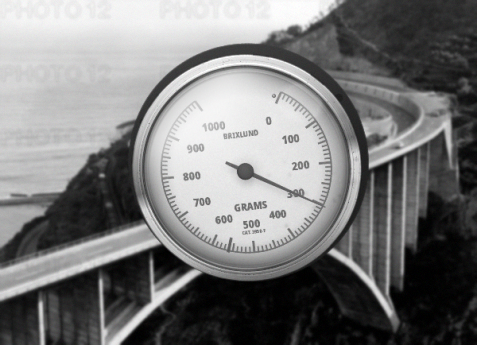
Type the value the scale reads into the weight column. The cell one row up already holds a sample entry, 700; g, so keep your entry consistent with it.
300; g
